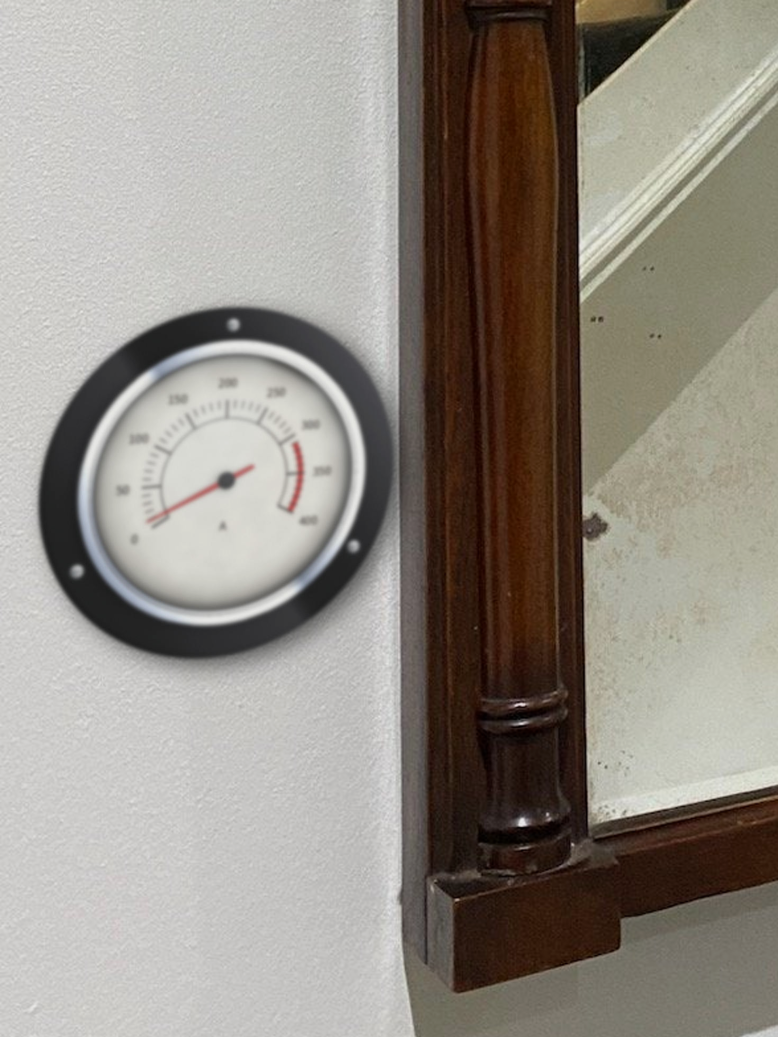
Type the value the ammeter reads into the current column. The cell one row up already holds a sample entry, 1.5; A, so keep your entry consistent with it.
10; A
